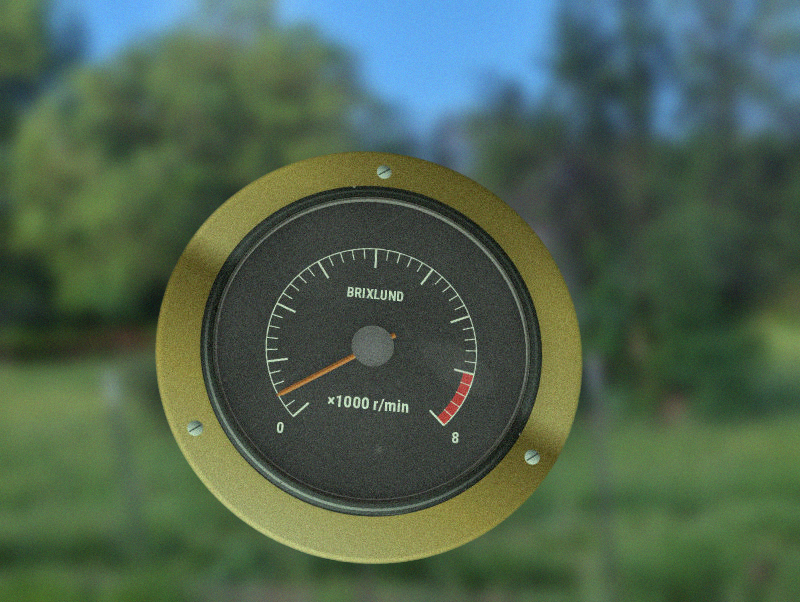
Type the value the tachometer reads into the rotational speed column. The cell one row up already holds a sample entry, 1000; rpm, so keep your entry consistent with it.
400; rpm
